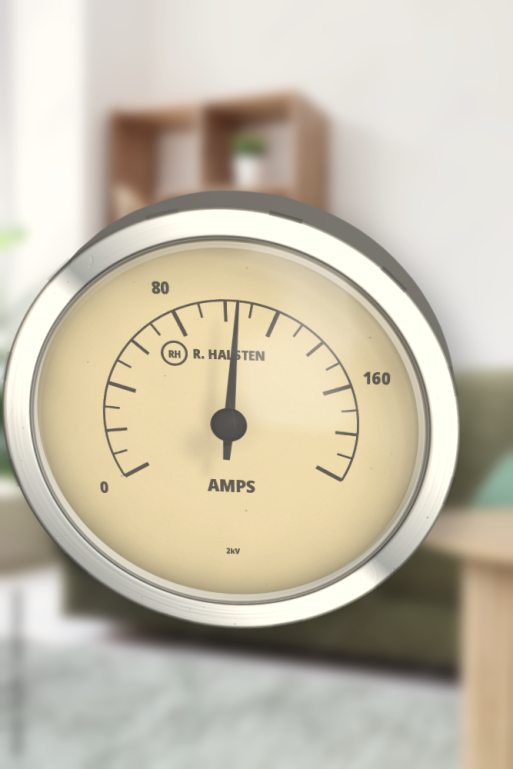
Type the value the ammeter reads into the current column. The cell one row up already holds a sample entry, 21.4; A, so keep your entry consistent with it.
105; A
